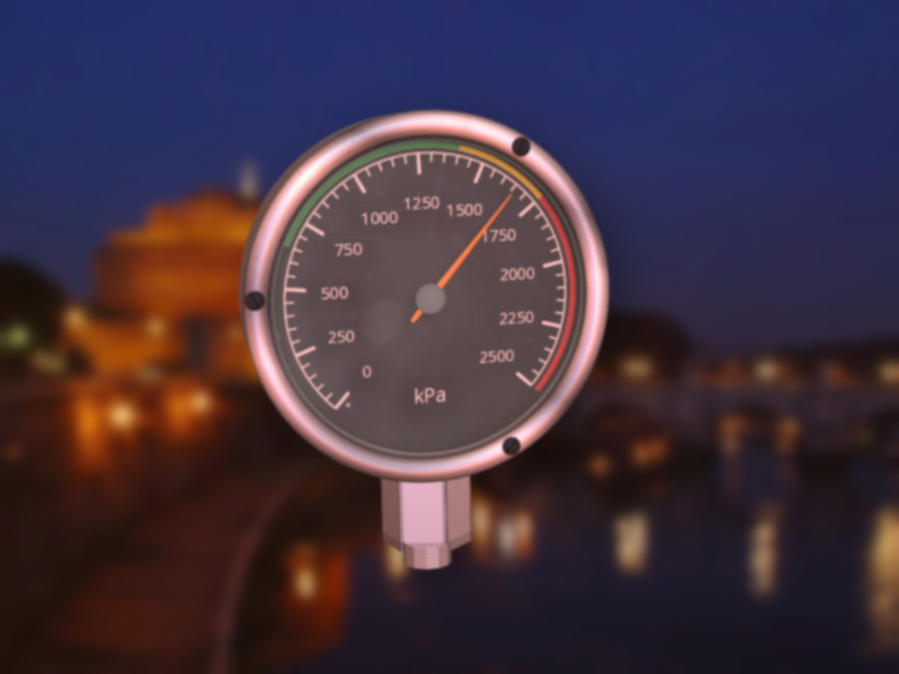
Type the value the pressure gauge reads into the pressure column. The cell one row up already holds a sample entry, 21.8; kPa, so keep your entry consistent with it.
1650; kPa
